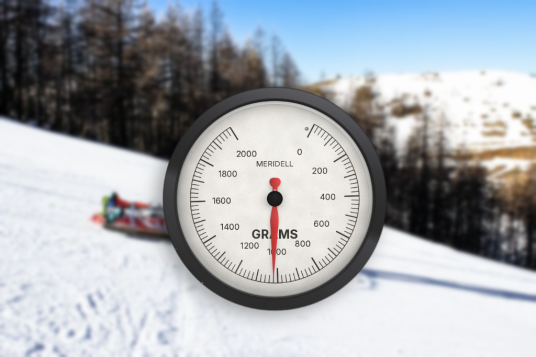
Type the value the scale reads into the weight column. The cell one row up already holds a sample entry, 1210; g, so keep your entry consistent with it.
1020; g
